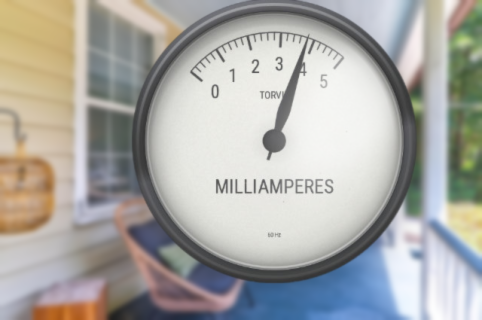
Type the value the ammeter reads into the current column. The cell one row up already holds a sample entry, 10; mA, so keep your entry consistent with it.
3.8; mA
